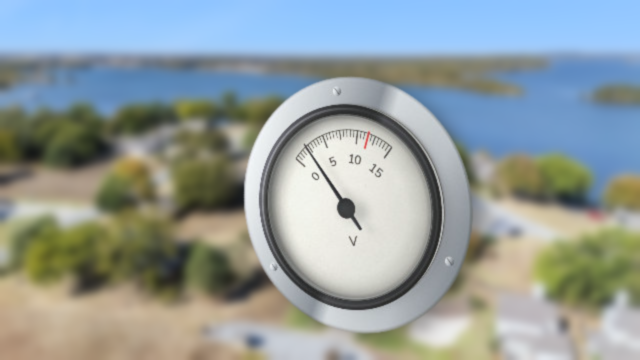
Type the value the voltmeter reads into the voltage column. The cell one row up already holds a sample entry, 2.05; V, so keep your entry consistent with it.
2.5; V
